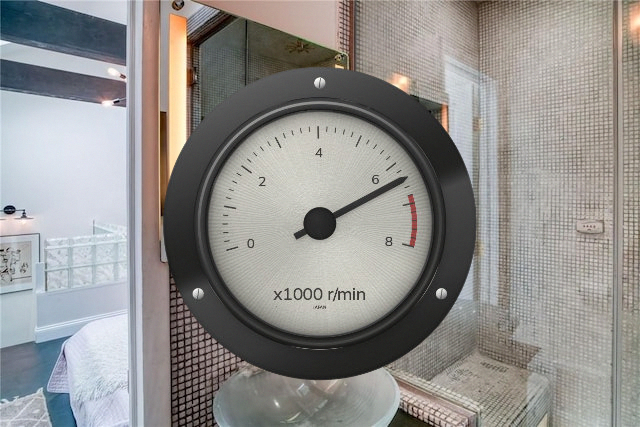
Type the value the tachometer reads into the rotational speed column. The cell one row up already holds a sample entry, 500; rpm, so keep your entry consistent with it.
6400; rpm
